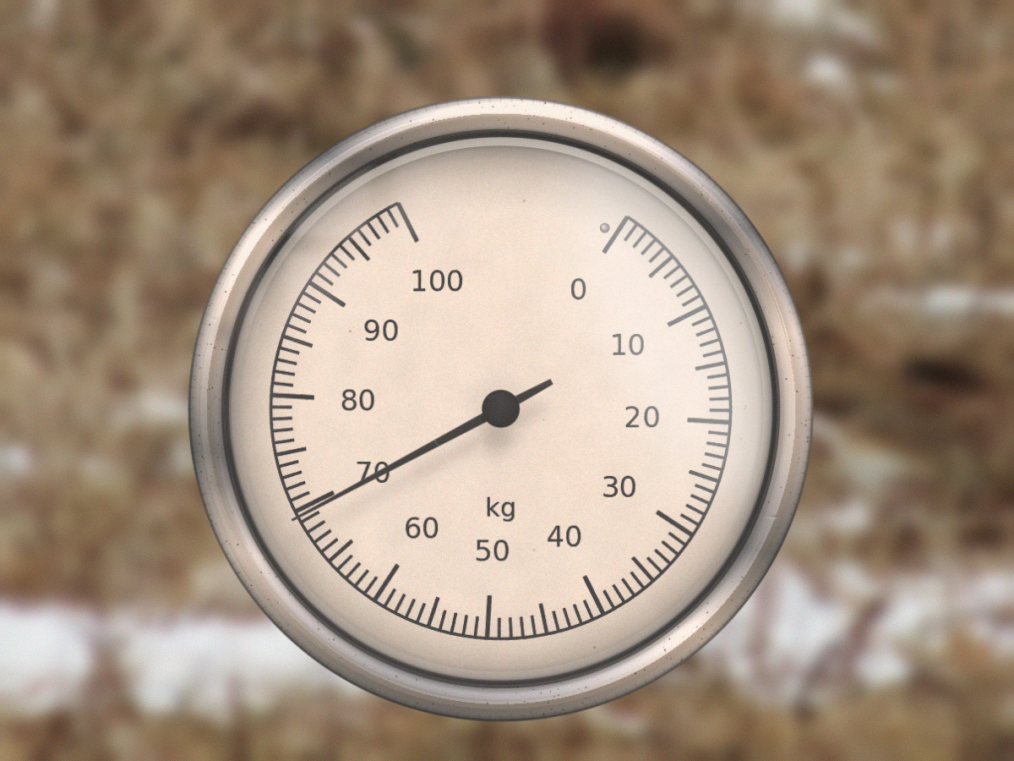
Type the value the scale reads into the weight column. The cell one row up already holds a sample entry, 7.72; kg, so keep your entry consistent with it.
69.5; kg
